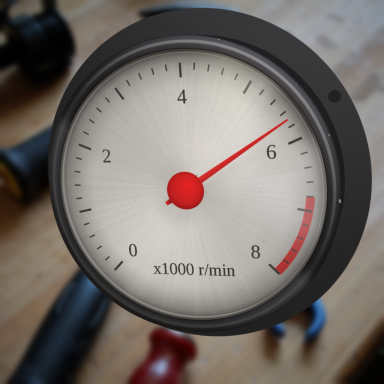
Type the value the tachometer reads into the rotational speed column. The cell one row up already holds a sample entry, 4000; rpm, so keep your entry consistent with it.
5700; rpm
